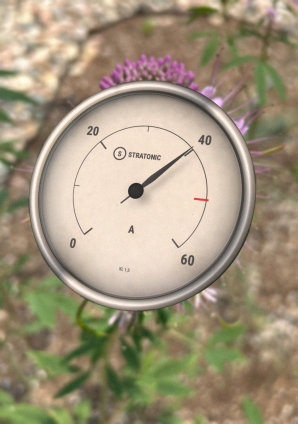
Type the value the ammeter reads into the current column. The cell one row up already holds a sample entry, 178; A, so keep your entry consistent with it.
40; A
